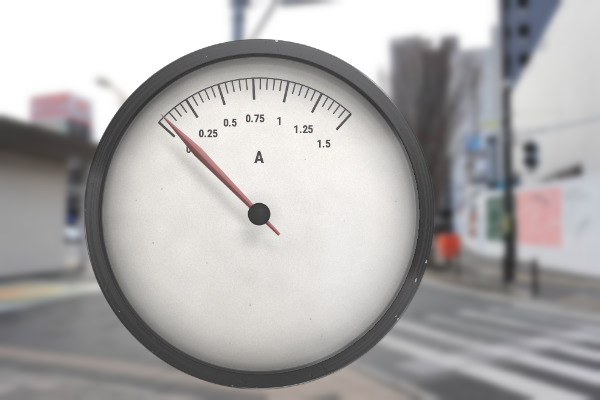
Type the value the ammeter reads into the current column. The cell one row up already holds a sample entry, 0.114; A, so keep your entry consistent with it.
0.05; A
